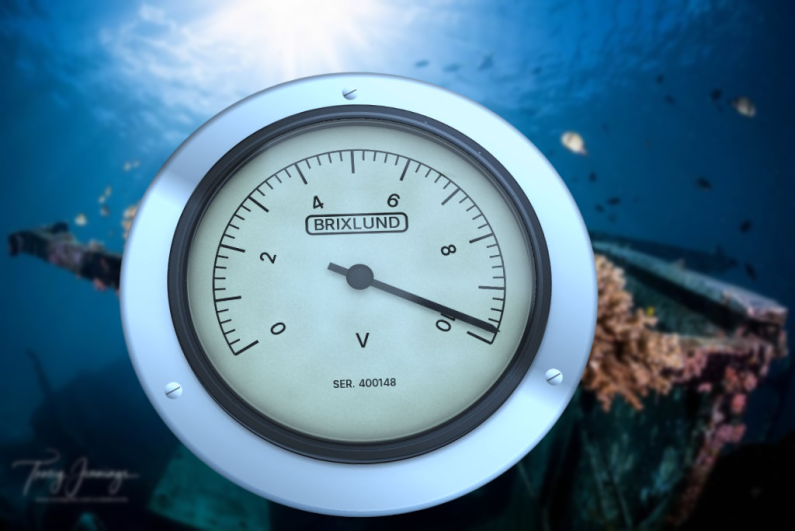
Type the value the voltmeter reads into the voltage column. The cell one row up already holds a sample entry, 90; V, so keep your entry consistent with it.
9.8; V
